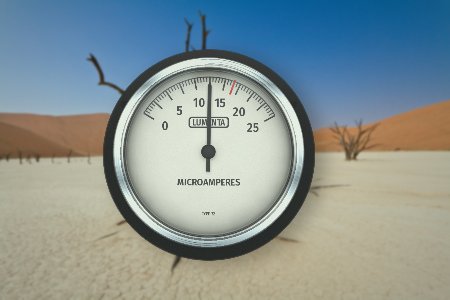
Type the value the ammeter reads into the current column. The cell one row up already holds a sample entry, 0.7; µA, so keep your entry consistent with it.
12.5; µA
